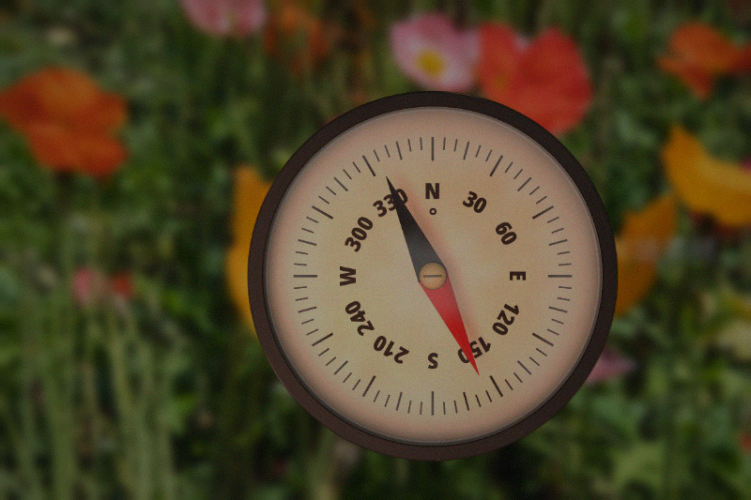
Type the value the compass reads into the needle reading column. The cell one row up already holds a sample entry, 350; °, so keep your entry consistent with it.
155; °
